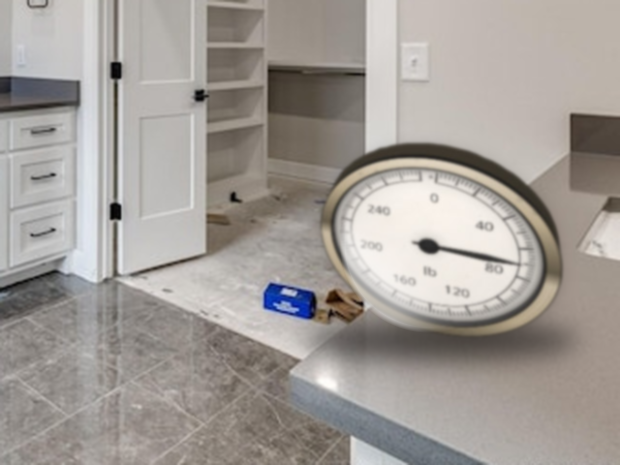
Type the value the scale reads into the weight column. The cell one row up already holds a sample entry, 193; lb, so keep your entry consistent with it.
70; lb
